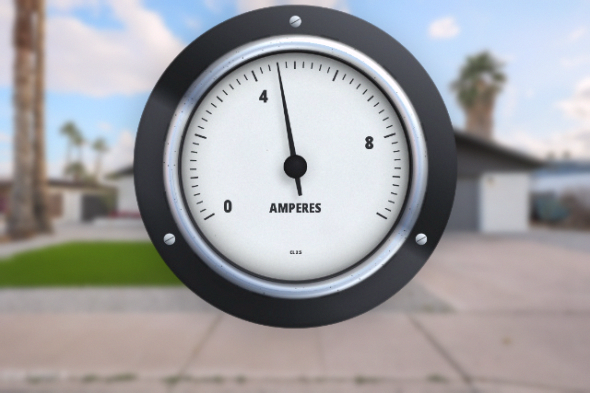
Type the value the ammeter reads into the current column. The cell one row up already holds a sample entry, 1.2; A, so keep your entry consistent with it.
4.6; A
